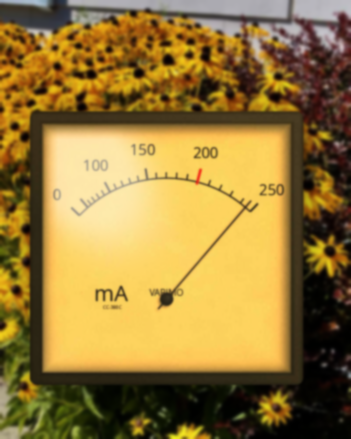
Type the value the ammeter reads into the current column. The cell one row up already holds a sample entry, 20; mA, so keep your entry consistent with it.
245; mA
